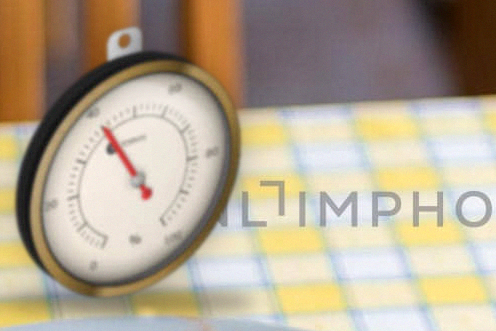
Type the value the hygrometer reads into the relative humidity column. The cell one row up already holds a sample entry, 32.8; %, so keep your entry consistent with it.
40; %
